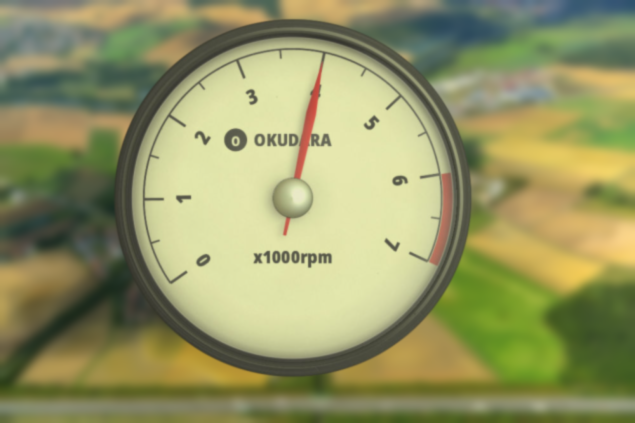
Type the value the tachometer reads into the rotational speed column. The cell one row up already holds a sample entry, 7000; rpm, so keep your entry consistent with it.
4000; rpm
